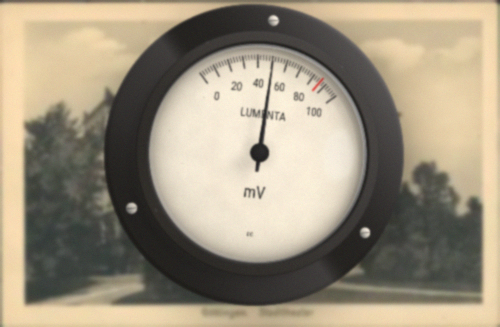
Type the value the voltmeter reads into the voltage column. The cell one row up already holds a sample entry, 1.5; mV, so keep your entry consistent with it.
50; mV
